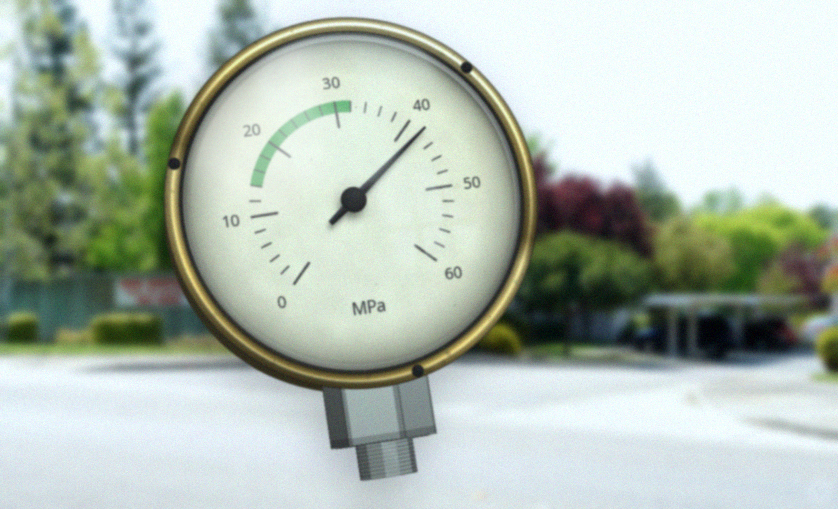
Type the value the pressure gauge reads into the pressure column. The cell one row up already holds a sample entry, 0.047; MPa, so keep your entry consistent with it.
42; MPa
